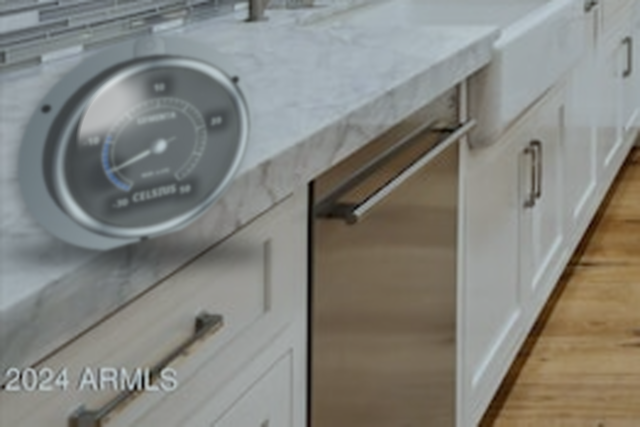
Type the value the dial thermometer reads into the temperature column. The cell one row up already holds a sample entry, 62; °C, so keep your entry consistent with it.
-20; °C
